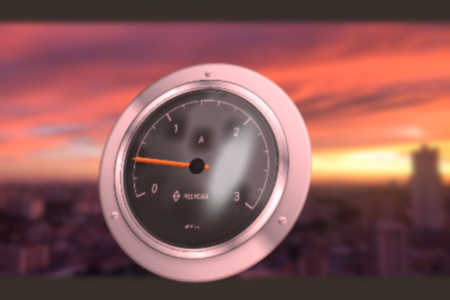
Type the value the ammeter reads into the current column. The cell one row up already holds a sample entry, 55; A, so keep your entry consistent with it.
0.4; A
